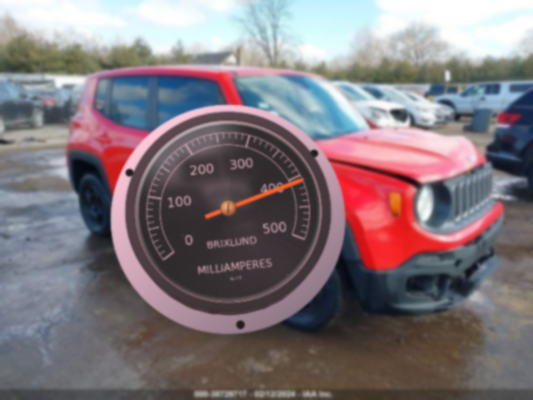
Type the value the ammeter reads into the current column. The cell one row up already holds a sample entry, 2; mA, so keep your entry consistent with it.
410; mA
